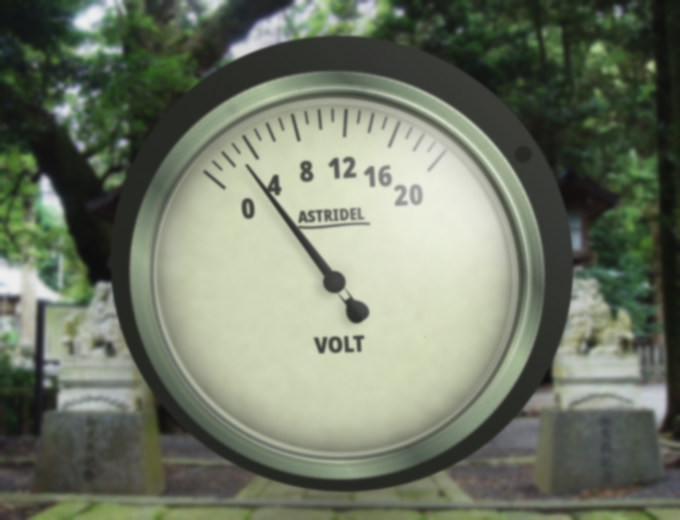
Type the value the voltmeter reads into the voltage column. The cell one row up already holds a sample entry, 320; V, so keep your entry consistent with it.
3; V
